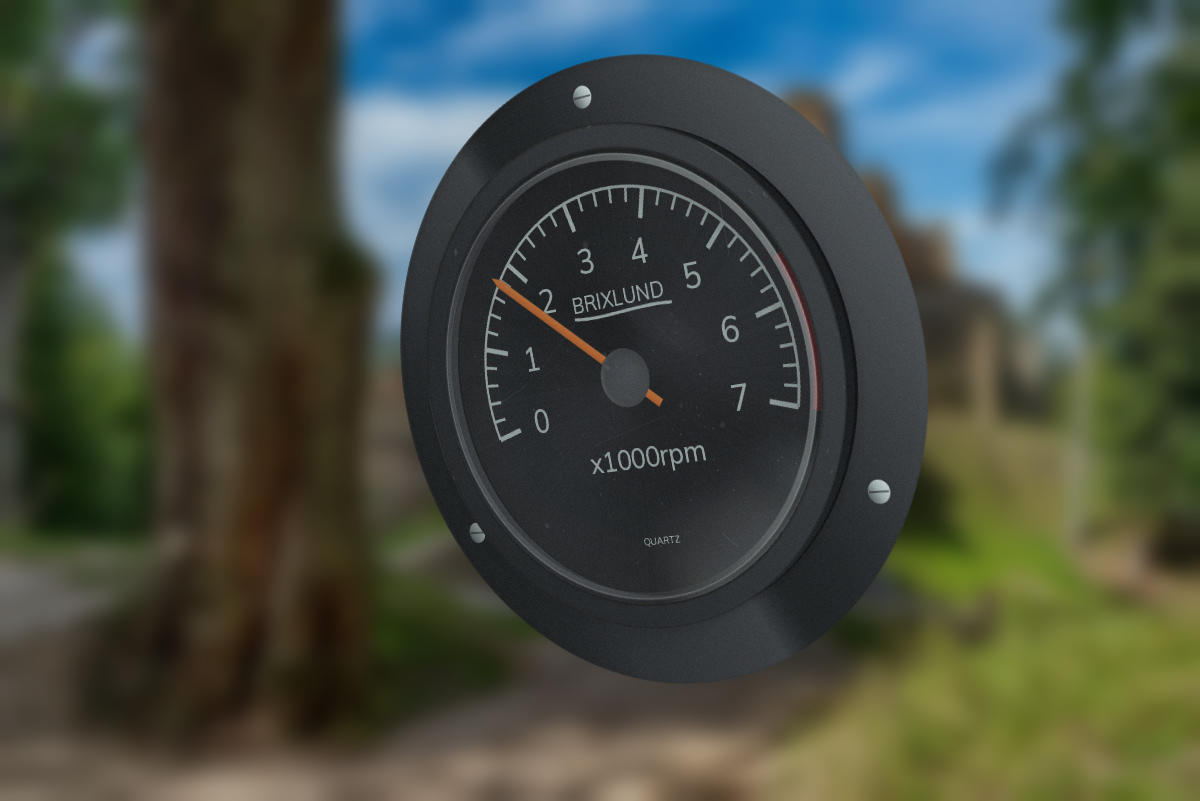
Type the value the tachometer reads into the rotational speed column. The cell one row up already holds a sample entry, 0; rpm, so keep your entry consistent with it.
1800; rpm
